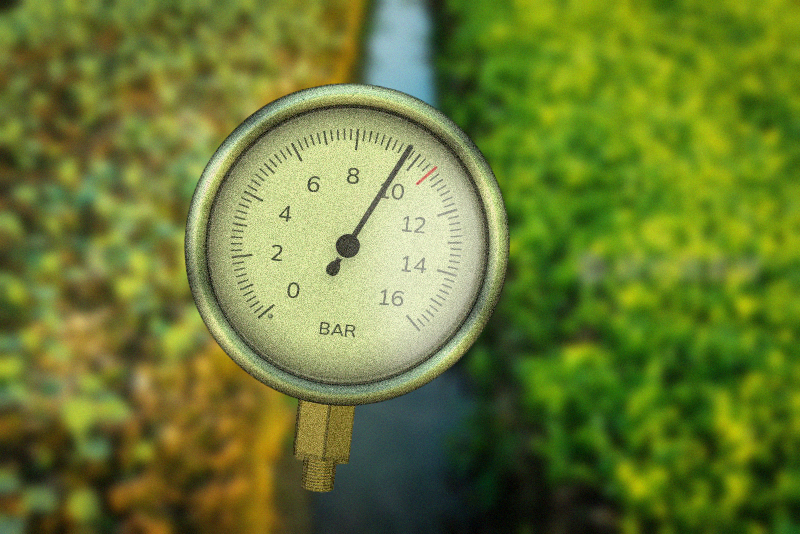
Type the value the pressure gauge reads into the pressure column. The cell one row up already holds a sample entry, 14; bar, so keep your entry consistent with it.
9.6; bar
